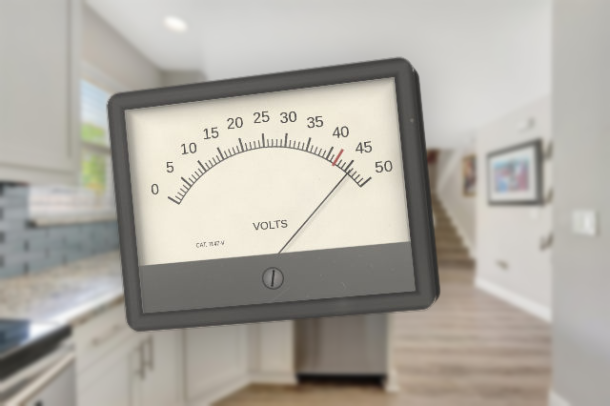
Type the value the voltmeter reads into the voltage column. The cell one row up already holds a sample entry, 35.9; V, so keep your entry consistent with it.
46; V
